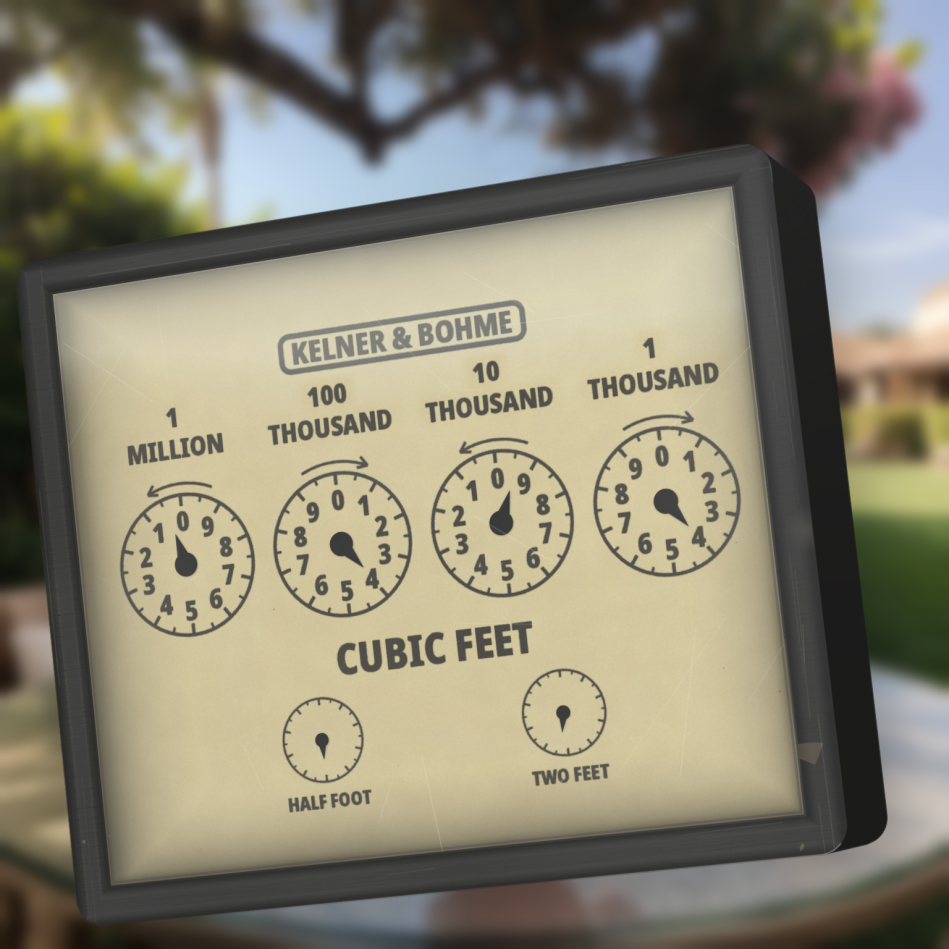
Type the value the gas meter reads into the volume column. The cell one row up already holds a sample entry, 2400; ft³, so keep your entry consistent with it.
39400; ft³
